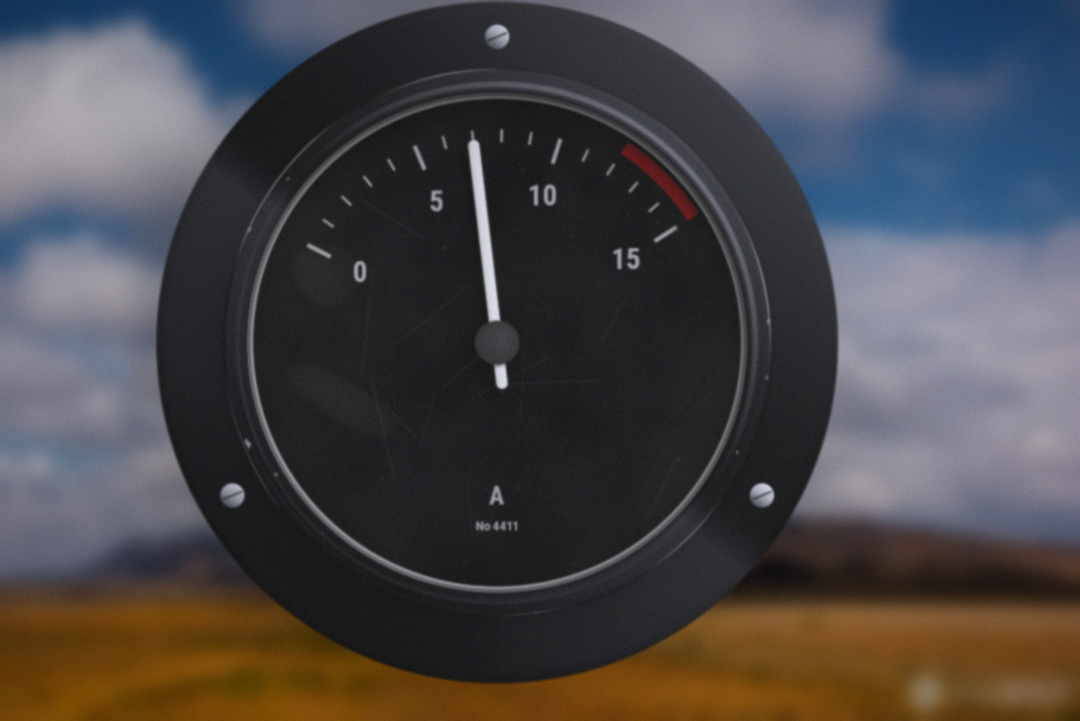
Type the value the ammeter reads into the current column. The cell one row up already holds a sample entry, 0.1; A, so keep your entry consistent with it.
7; A
